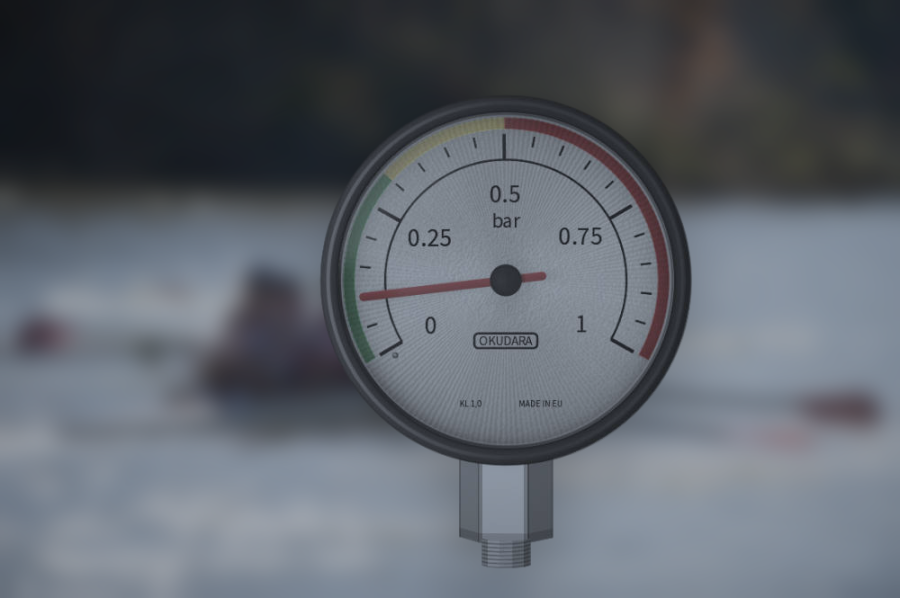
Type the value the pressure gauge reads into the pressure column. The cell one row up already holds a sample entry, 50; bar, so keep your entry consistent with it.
0.1; bar
